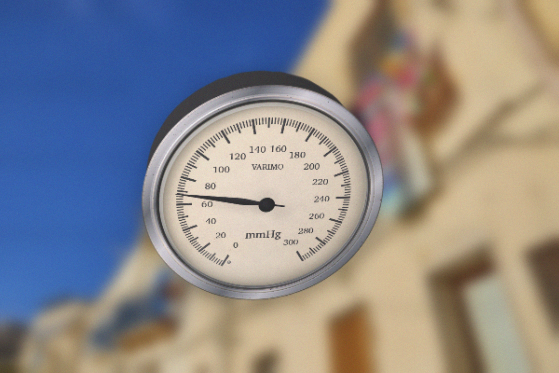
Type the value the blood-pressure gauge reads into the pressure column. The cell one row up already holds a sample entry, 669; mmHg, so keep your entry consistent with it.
70; mmHg
